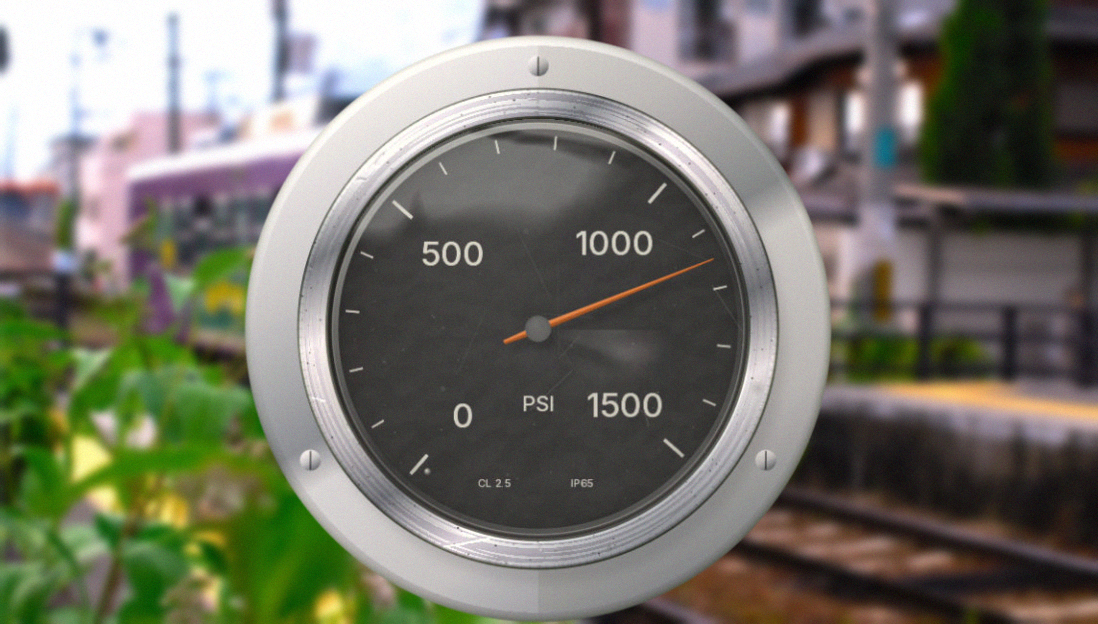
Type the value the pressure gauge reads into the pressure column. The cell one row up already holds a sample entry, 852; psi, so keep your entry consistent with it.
1150; psi
